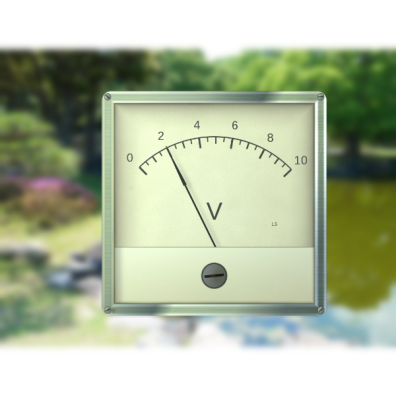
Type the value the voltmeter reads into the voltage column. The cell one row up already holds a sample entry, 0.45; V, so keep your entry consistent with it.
2; V
